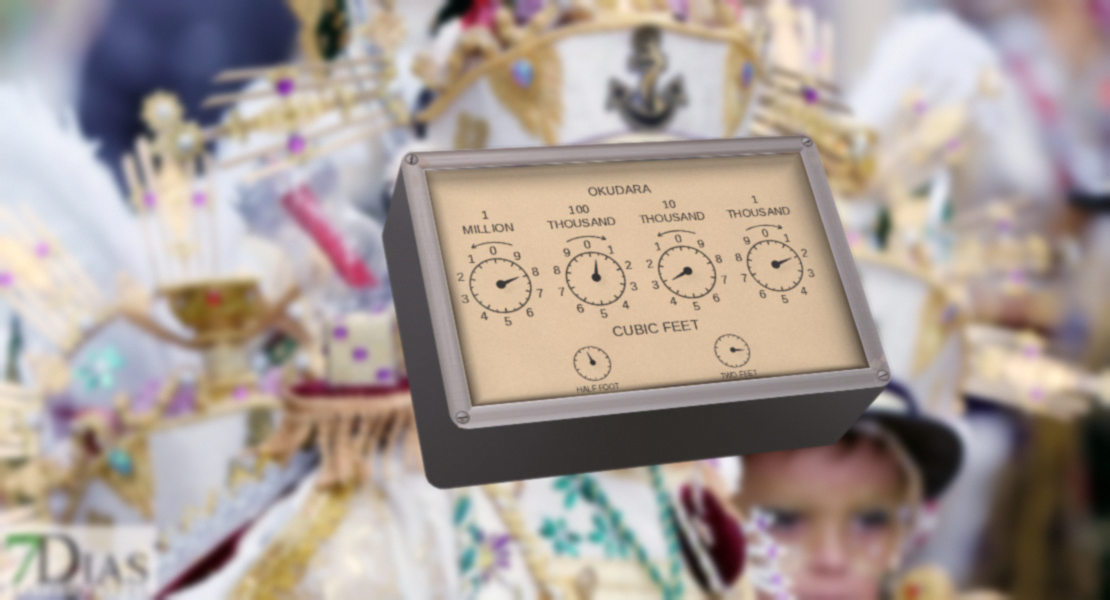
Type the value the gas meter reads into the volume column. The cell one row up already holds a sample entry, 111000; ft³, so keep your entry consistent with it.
803200; ft³
